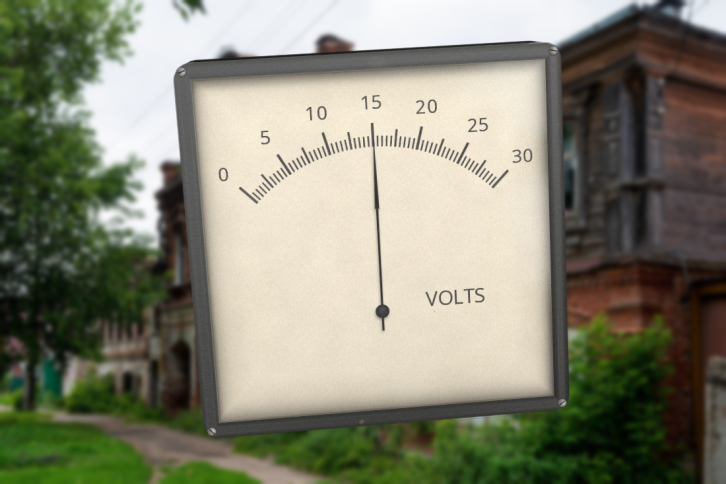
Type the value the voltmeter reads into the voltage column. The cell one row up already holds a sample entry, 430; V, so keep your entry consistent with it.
15; V
